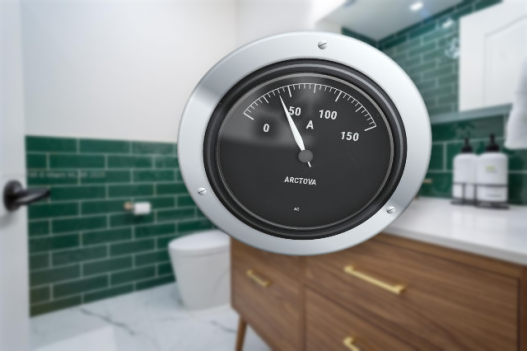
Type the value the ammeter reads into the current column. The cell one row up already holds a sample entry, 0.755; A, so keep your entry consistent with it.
40; A
